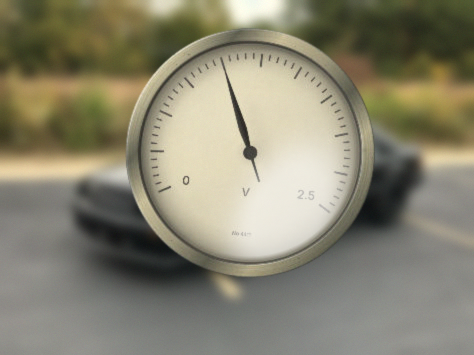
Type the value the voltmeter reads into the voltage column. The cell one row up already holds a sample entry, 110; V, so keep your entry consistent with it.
1; V
